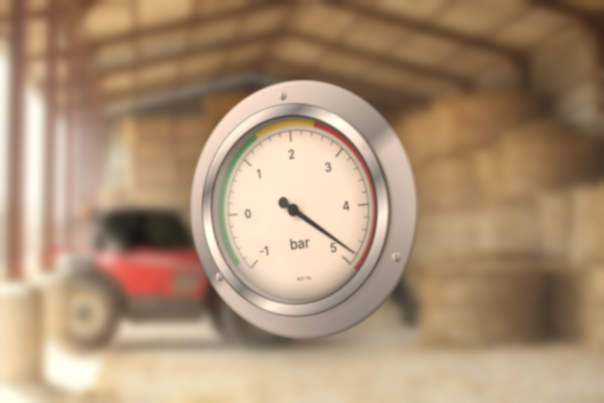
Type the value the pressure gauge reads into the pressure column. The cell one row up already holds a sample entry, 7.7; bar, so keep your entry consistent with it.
4.8; bar
